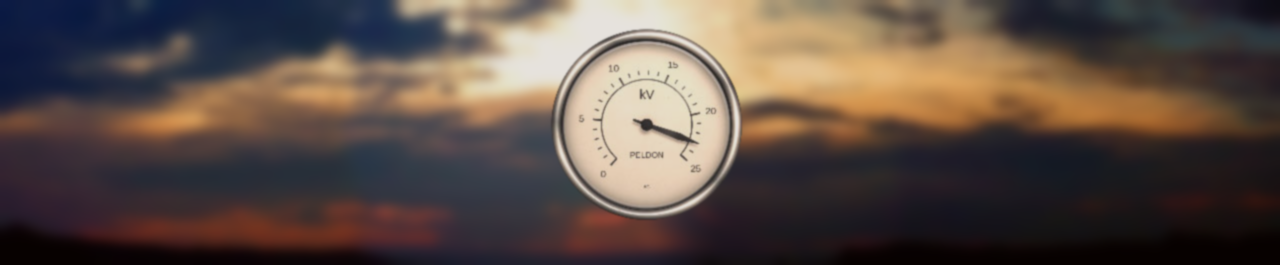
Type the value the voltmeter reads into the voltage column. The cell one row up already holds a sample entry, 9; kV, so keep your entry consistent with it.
23; kV
